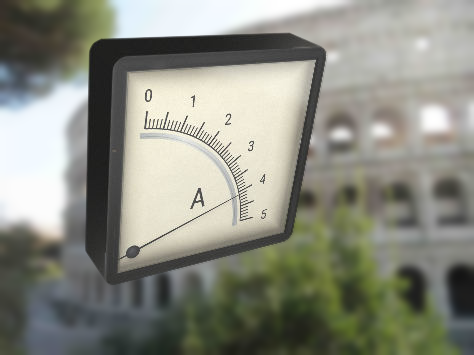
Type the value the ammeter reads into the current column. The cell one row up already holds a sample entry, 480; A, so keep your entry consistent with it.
4; A
